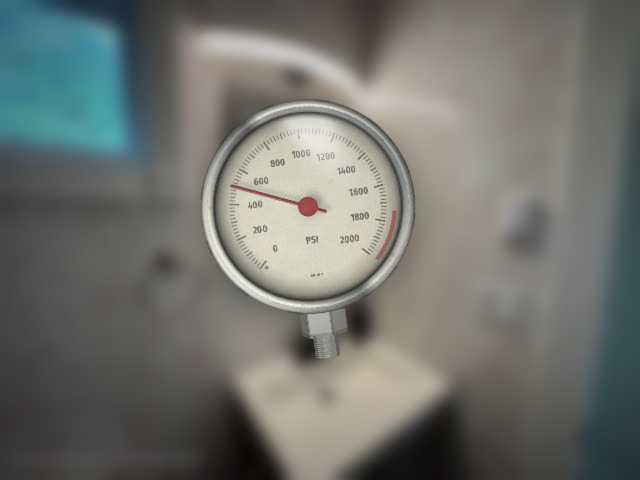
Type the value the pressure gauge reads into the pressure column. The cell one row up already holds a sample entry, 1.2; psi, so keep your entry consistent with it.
500; psi
